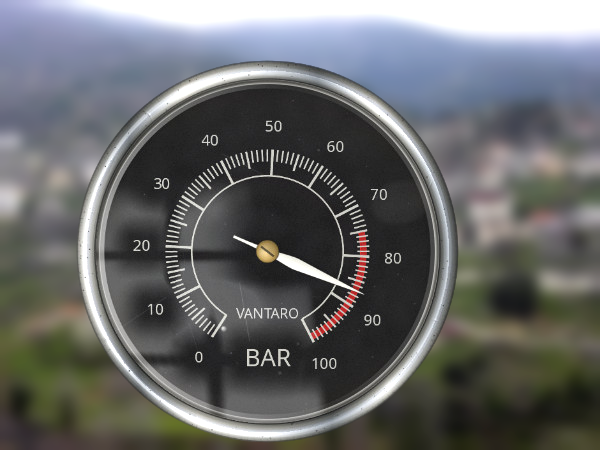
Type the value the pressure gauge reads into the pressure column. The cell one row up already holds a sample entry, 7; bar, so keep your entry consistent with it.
87; bar
